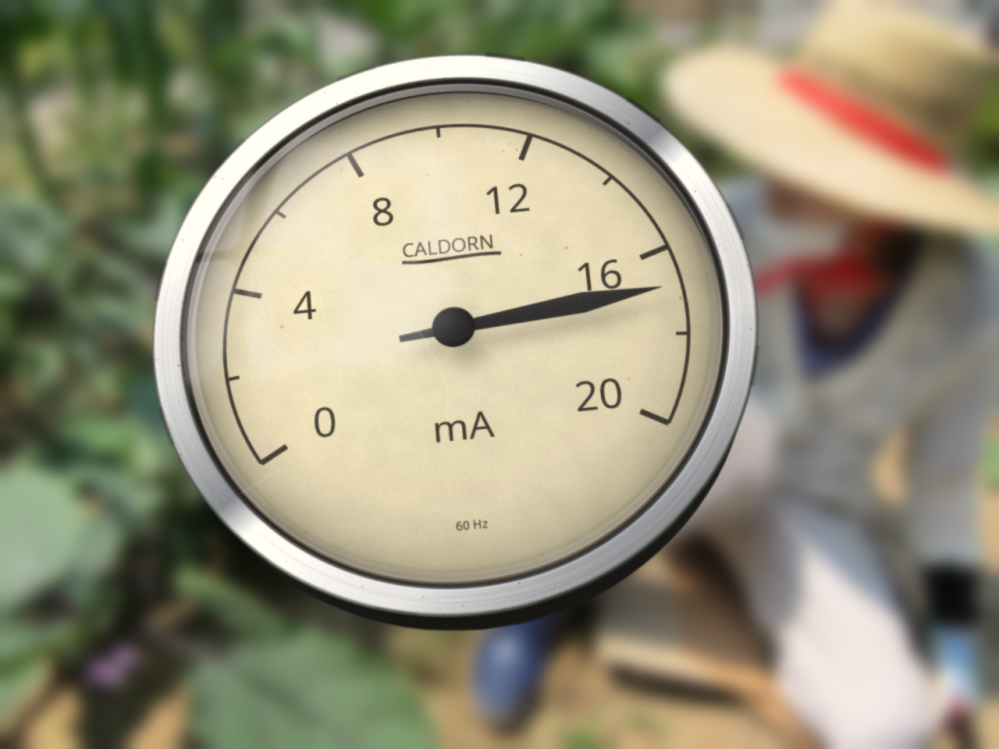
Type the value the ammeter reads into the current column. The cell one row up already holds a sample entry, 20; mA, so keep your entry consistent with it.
17; mA
